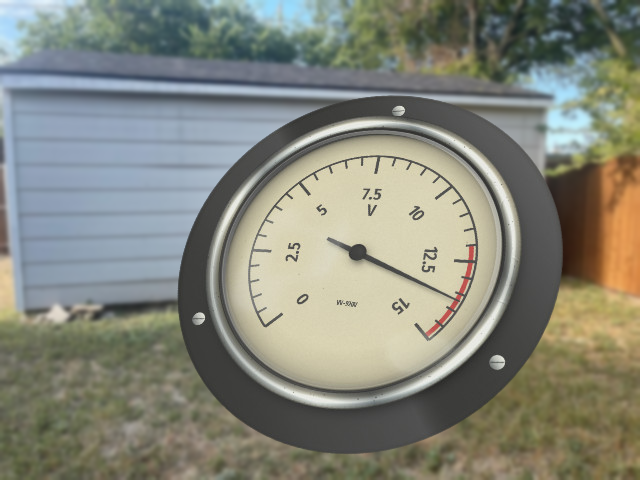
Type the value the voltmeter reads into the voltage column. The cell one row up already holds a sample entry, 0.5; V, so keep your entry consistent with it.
13.75; V
